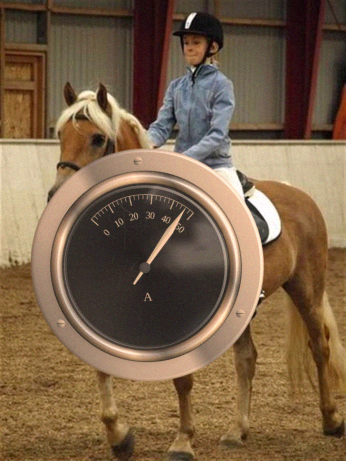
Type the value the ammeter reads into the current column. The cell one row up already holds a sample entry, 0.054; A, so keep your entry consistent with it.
46; A
